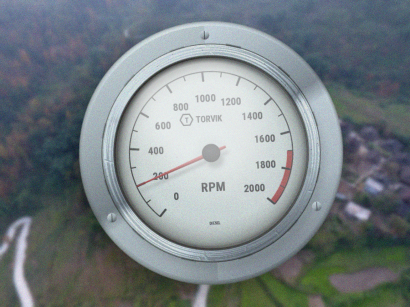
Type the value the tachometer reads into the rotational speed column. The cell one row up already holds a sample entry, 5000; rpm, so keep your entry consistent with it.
200; rpm
